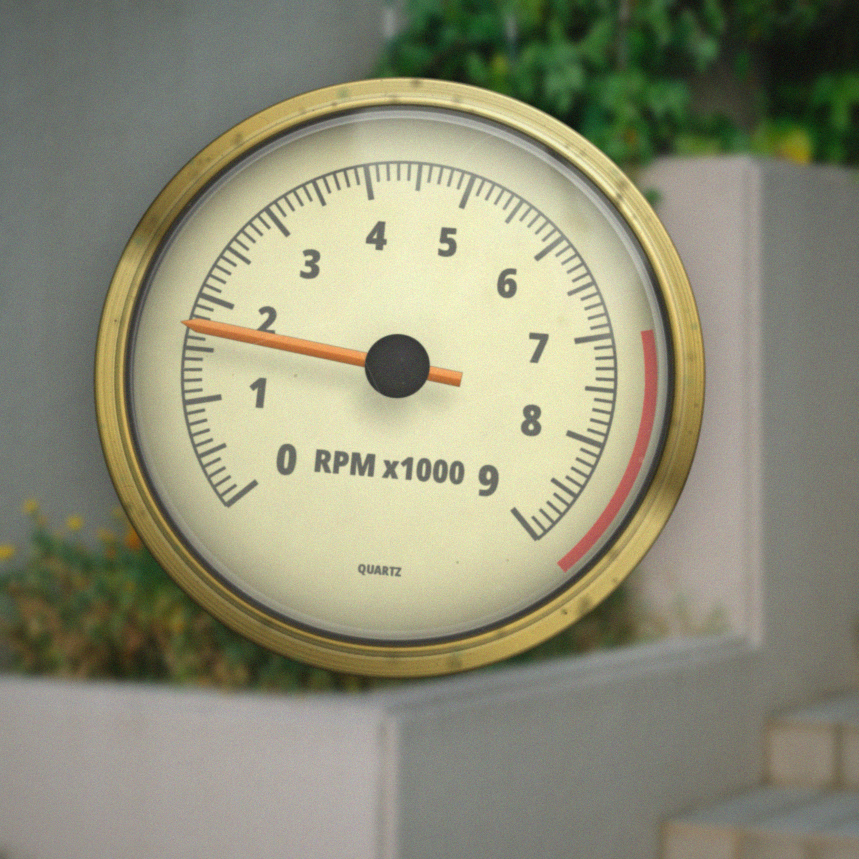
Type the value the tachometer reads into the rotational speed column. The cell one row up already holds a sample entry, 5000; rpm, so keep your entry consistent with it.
1700; rpm
